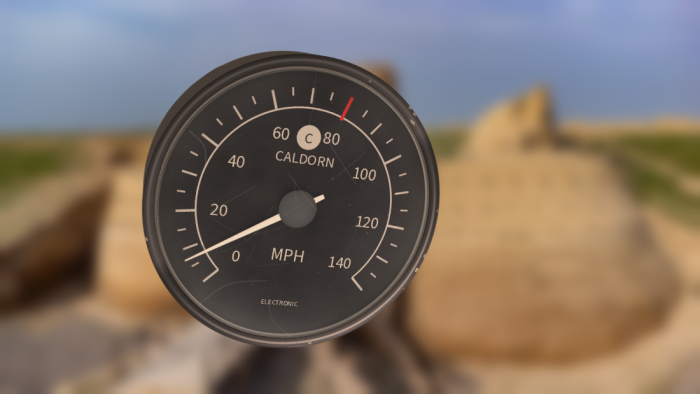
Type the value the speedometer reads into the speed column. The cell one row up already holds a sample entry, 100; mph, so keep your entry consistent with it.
7.5; mph
